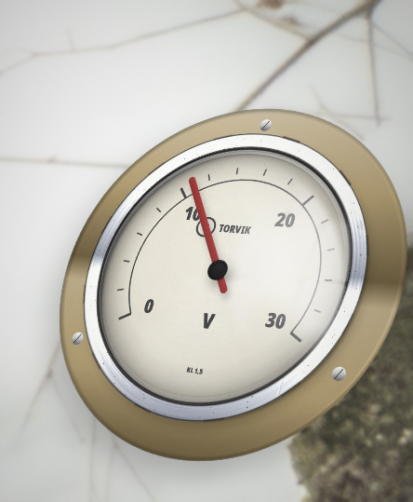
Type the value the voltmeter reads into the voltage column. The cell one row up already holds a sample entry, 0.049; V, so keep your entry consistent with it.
11; V
